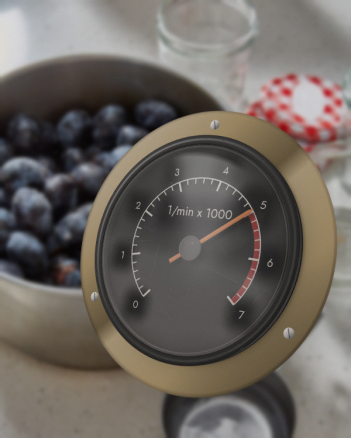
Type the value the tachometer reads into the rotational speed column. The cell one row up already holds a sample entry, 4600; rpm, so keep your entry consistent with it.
5000; rpm
